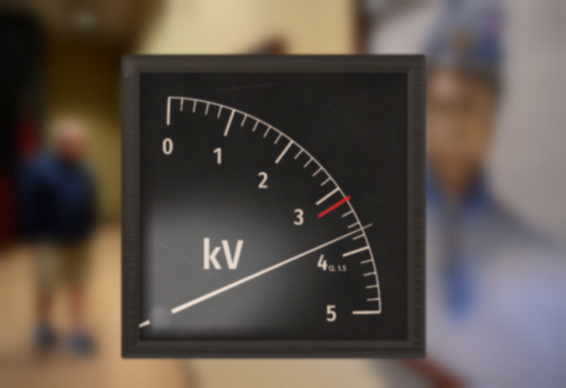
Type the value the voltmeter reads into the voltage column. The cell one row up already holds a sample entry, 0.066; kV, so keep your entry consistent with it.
3.7; kV
